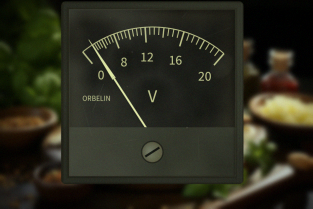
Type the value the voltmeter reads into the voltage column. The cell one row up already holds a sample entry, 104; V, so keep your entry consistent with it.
4; V
